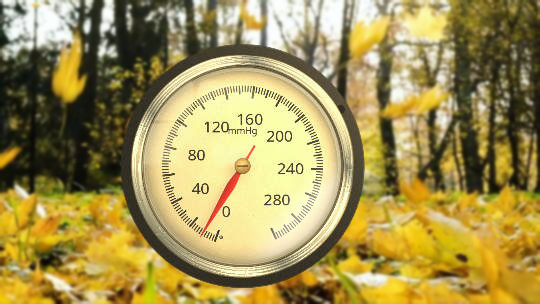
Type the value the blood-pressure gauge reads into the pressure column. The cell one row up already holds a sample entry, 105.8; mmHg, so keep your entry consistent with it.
10; mmHg
